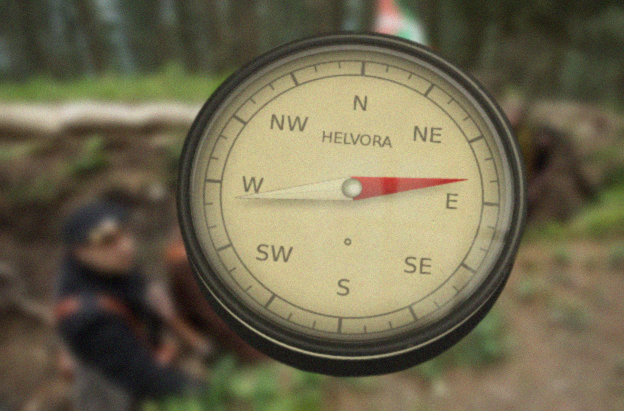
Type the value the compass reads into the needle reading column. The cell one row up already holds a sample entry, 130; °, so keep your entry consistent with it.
80; °
